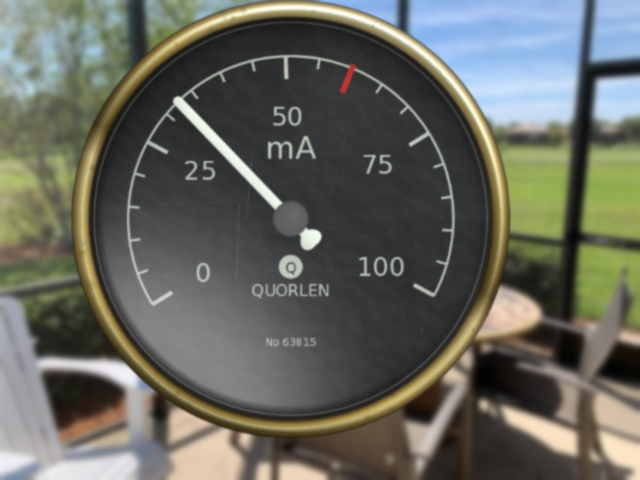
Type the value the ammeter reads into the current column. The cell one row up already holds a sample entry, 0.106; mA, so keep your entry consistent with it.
32.5; mA
